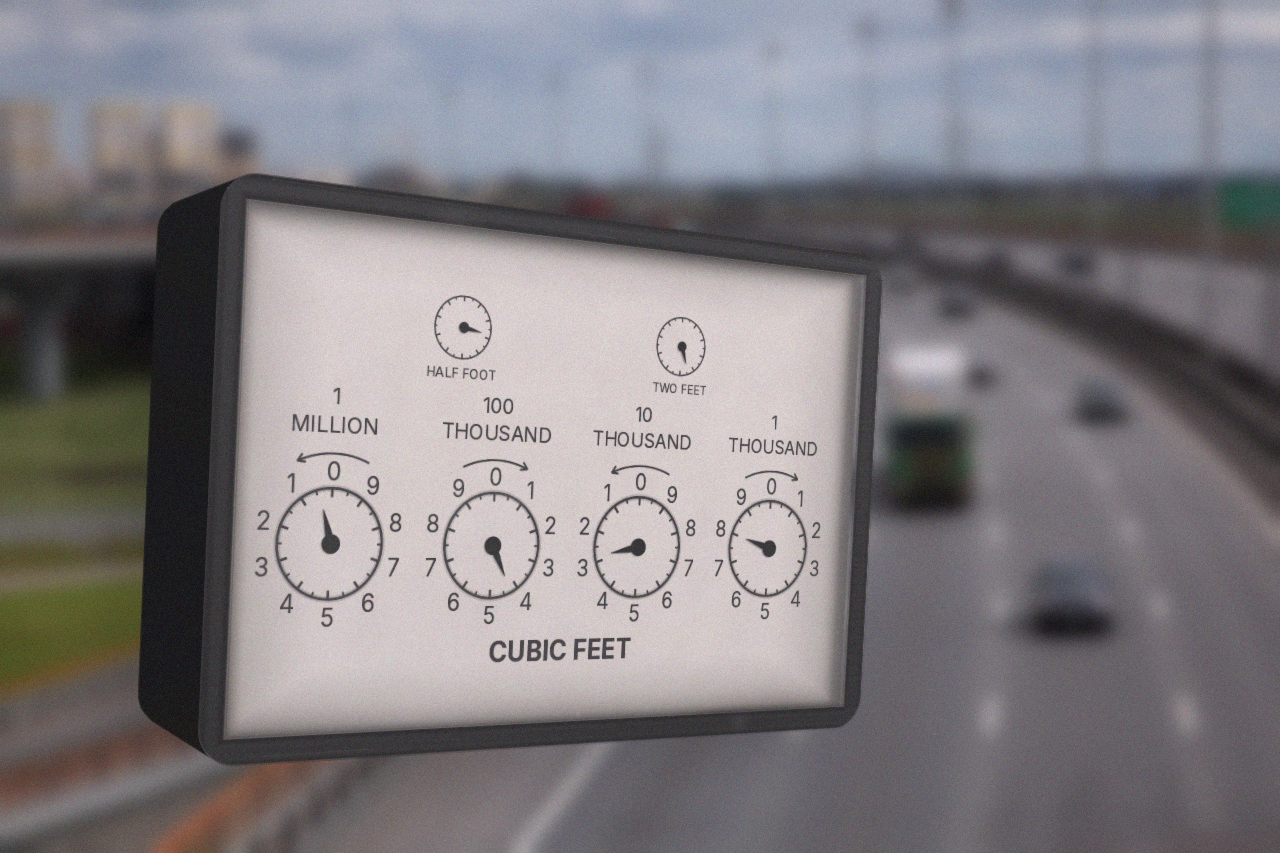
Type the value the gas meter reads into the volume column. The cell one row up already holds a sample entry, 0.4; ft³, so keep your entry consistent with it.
42800; ft³
